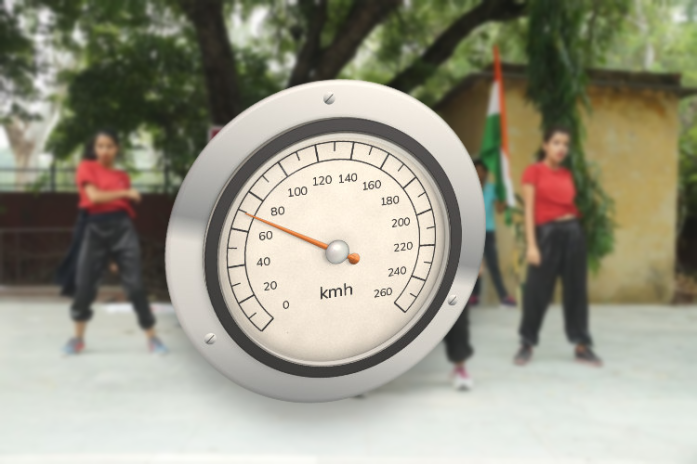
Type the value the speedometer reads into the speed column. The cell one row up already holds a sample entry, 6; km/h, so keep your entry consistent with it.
70; km/h
